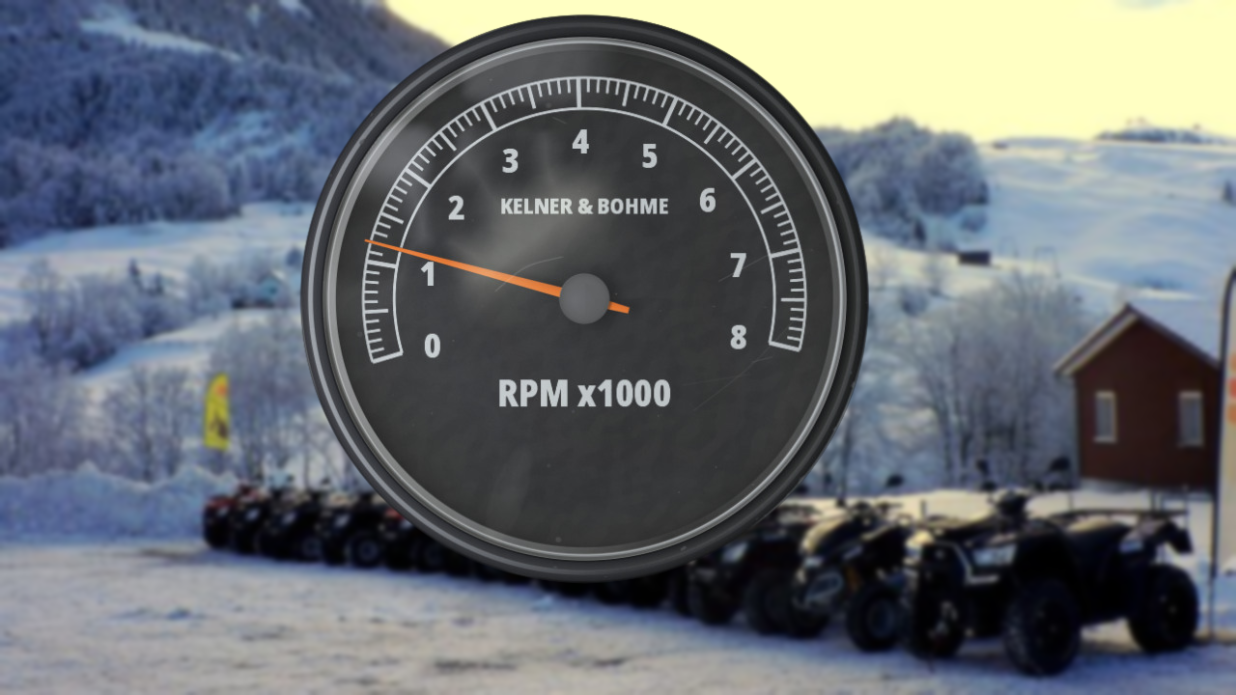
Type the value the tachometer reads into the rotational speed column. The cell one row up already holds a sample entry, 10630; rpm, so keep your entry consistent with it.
1200; rpm
